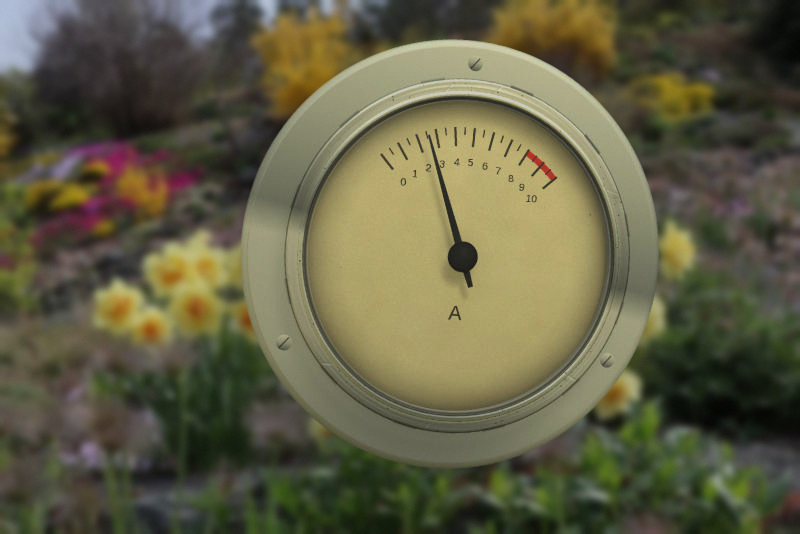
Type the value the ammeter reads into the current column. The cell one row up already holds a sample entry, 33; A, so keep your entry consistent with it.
2.5; A
